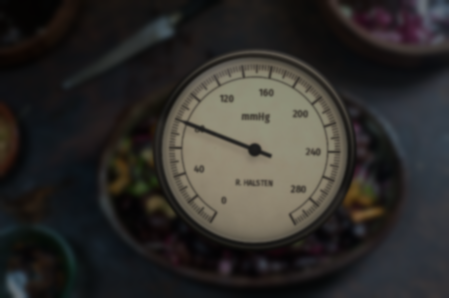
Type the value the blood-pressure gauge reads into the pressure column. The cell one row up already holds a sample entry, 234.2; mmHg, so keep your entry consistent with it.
80; mmHg
